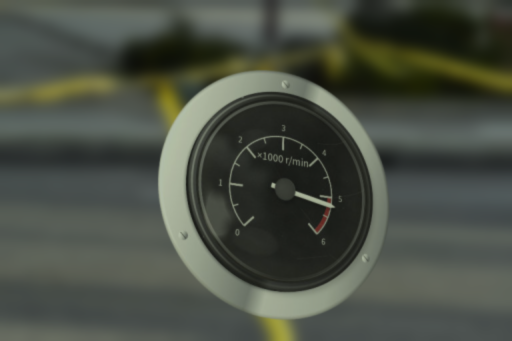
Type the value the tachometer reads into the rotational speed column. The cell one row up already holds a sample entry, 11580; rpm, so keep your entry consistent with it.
5250; rpm
